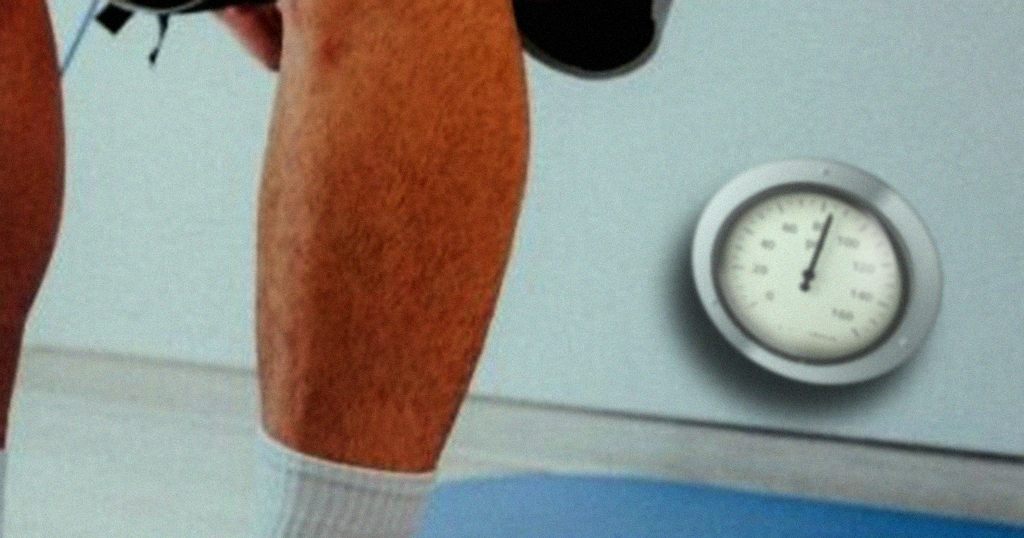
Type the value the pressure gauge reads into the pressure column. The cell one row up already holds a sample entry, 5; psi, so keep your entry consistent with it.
85; psi
